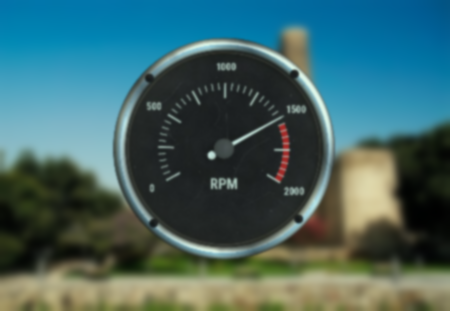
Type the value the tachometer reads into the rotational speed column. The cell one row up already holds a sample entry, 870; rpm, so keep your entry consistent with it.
1500; rpm
